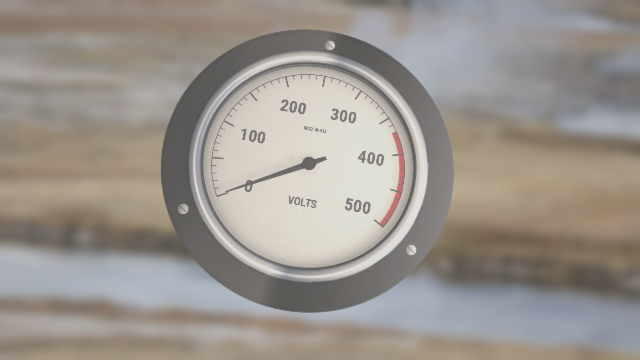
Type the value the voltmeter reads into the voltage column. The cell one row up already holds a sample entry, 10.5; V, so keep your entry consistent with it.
0; V
